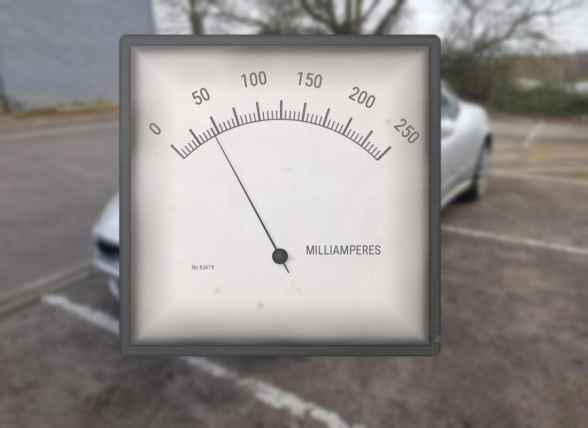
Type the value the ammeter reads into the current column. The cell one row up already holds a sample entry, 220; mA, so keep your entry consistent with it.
45; mA
